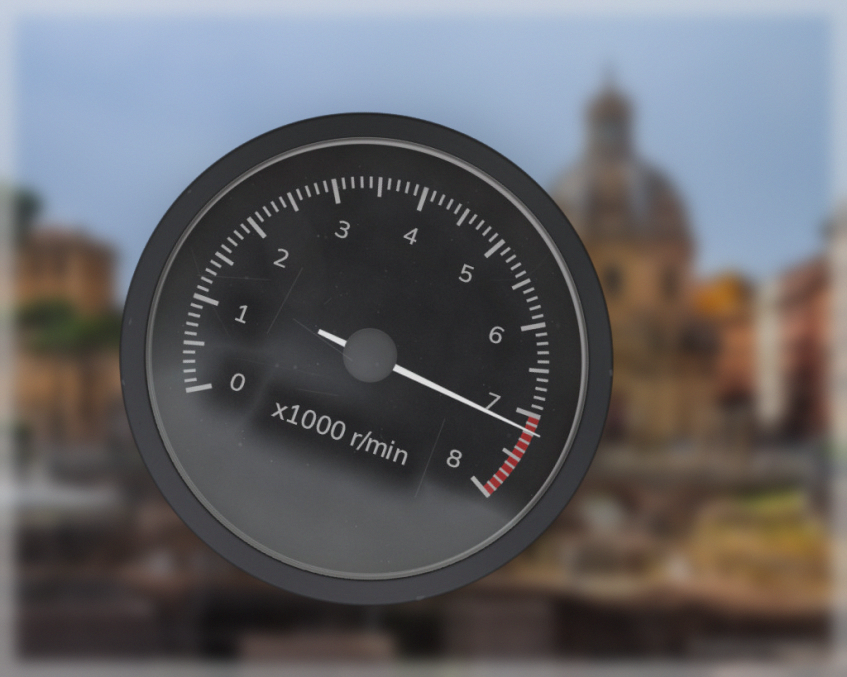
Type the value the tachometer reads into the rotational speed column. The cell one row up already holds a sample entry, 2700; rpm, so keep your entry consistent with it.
7200; rpm
